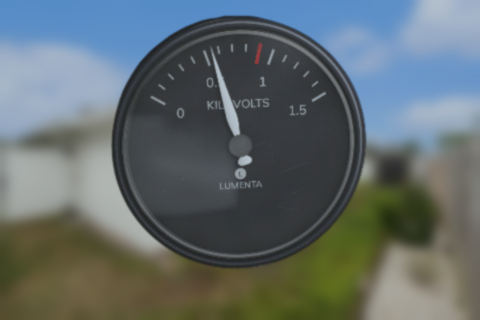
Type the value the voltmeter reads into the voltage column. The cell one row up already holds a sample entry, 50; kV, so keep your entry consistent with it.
0.55; kV
